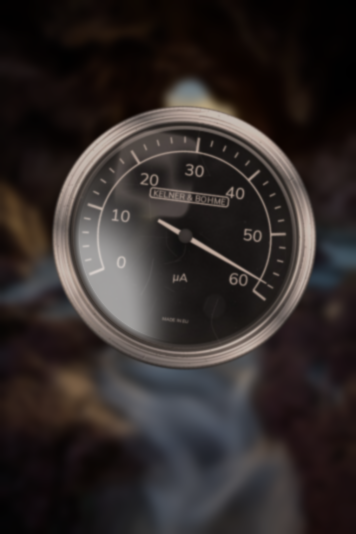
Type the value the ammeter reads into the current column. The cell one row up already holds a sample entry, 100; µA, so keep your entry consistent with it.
58; µA
